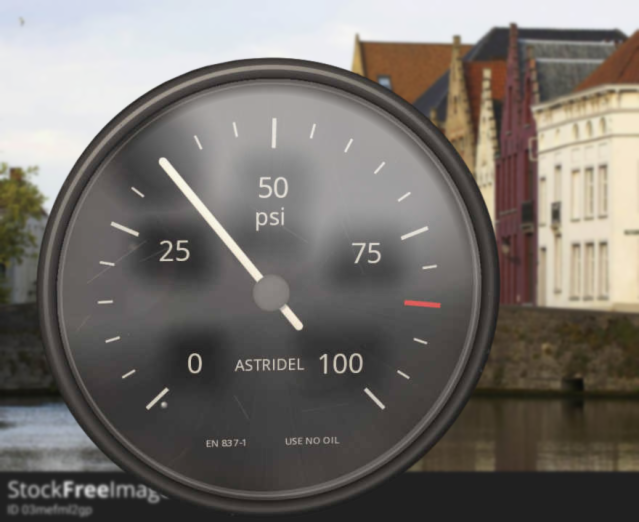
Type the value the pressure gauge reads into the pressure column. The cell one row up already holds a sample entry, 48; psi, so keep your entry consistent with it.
35; psi
